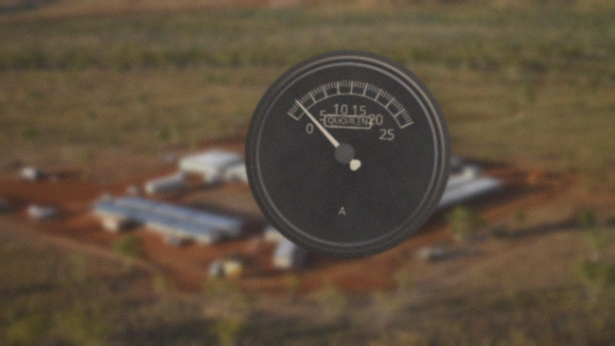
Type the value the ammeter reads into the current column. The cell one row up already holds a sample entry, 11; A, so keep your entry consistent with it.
2.5; A
